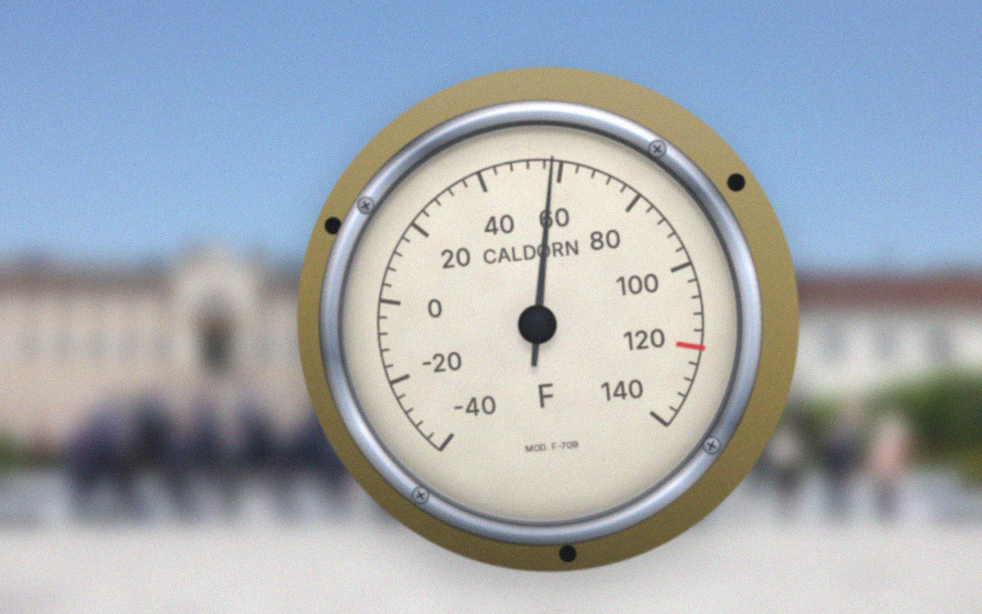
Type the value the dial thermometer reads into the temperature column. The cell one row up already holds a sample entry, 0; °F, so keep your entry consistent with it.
58; °F
